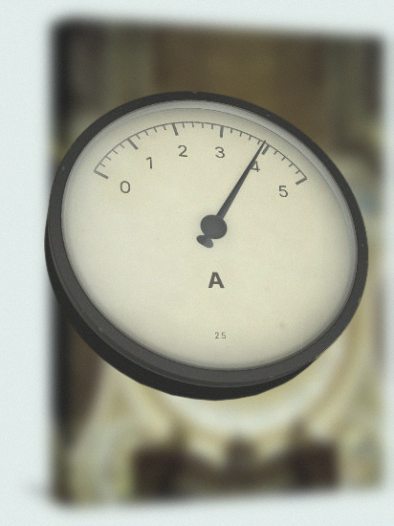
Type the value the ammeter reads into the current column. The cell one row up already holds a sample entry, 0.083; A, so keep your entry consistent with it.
3.9; A
